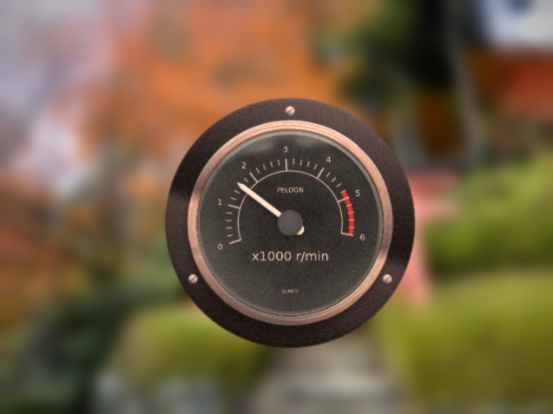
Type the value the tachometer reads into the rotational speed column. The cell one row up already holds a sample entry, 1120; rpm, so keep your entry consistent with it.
1600; rpm
